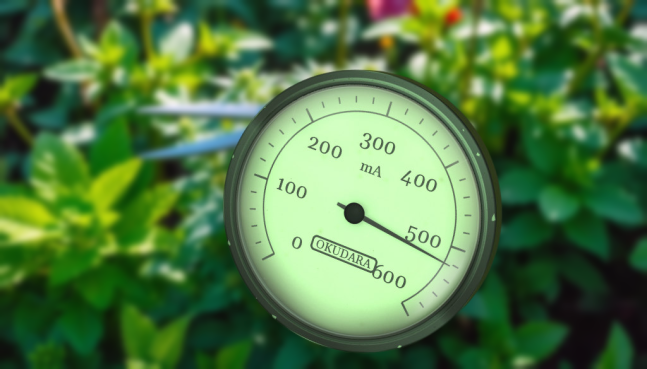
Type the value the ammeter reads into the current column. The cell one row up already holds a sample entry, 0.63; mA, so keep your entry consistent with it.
520; mA
